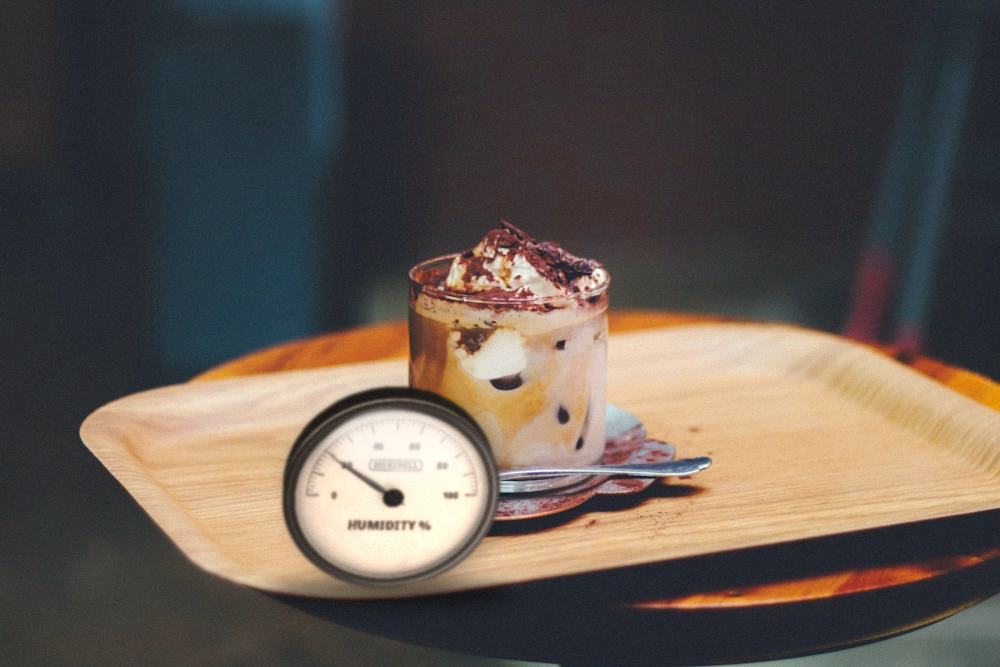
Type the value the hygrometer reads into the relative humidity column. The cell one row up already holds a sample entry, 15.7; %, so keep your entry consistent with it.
20; %
